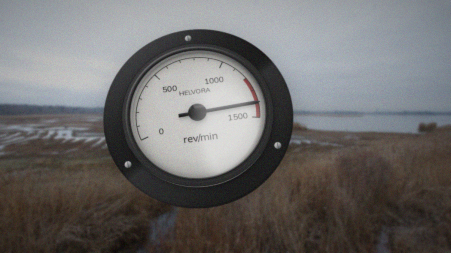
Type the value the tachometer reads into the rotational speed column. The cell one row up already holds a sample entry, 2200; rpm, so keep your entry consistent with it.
1400; rpm
